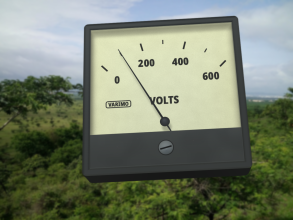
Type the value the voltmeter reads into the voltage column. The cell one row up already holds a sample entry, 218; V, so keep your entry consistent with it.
100; V
